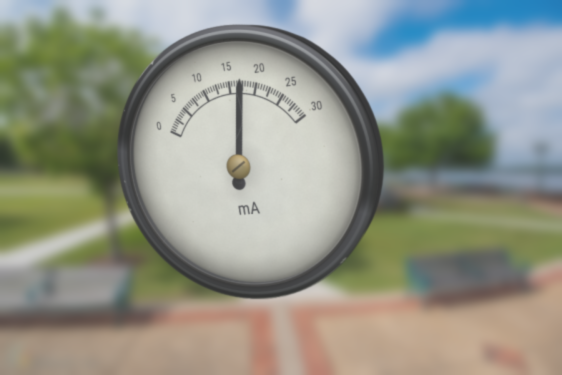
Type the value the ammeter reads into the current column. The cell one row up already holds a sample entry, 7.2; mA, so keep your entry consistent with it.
17.5; mA
